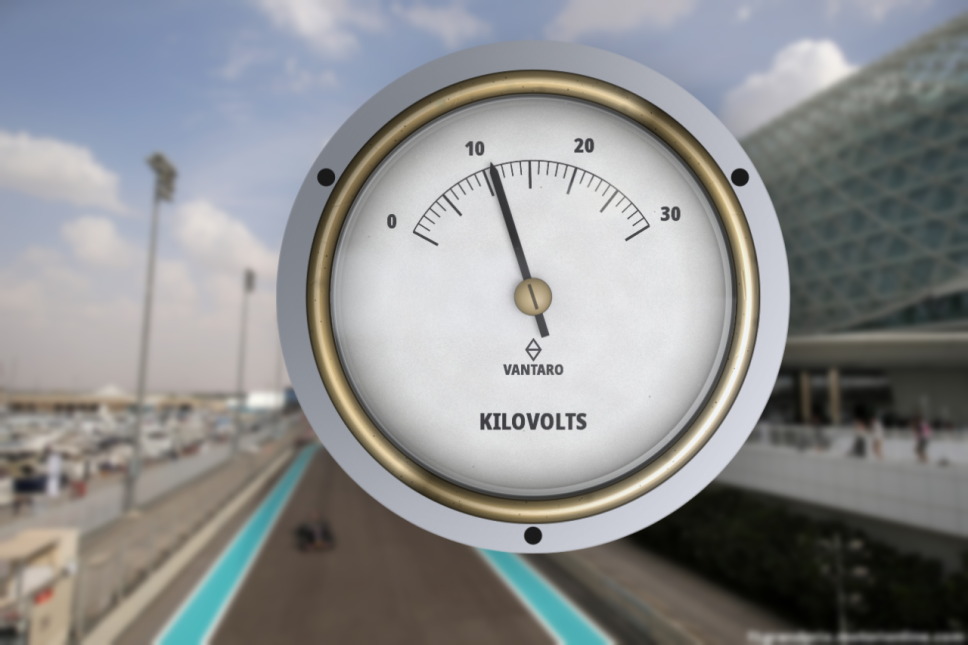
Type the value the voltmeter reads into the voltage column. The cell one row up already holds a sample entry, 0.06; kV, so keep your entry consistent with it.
11; kV
